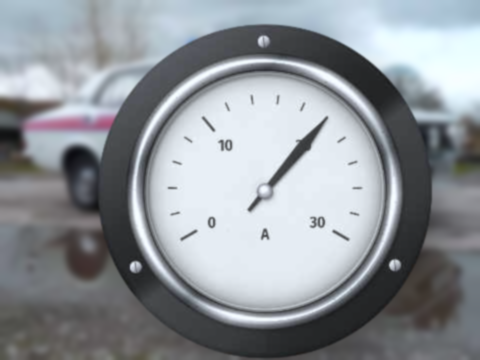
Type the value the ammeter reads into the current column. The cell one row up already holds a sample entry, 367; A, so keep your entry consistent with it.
20; A
